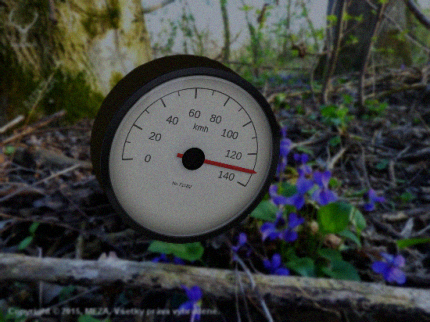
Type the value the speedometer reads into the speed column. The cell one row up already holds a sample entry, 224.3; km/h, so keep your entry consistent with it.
130; km/h
